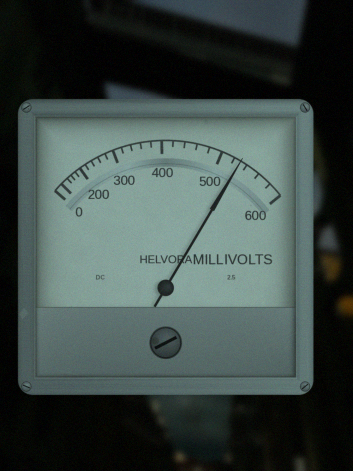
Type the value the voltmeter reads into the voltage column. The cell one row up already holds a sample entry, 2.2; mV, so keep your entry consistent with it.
530; mV
